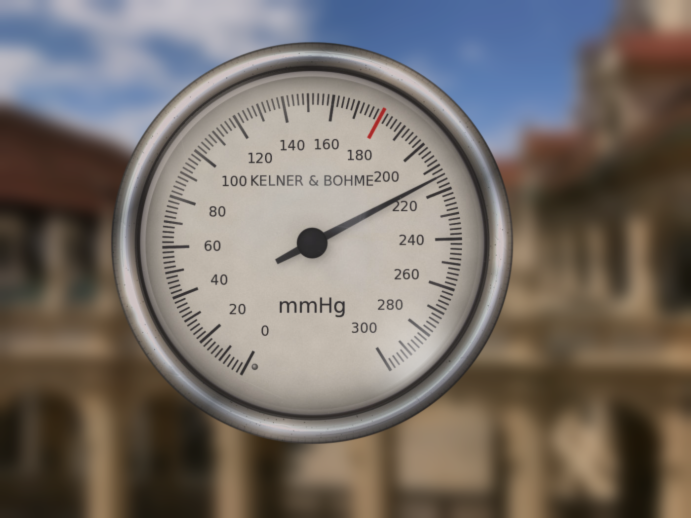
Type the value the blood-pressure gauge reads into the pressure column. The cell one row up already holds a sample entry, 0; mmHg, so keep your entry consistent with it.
214; mmHg
